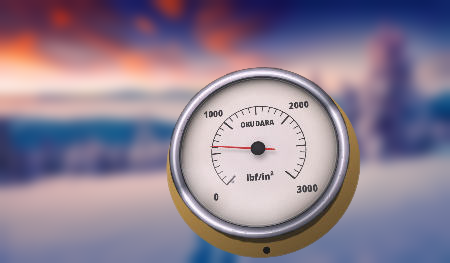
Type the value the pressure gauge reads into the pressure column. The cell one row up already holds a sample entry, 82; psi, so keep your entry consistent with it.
600; psi
